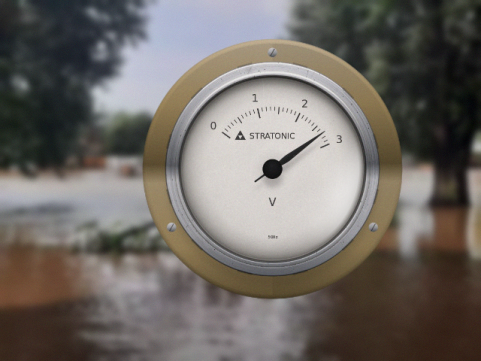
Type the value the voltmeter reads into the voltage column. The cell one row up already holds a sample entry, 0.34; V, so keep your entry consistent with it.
2.7; V
